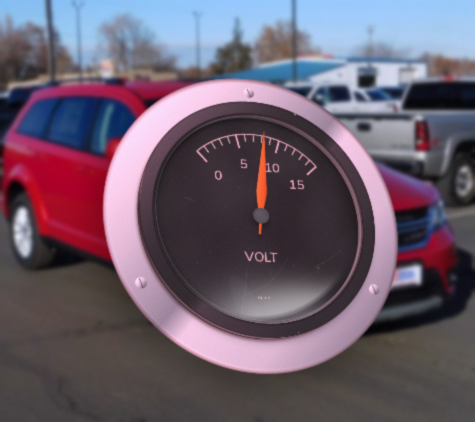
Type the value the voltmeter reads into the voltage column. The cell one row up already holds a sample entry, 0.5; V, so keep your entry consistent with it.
8; V
